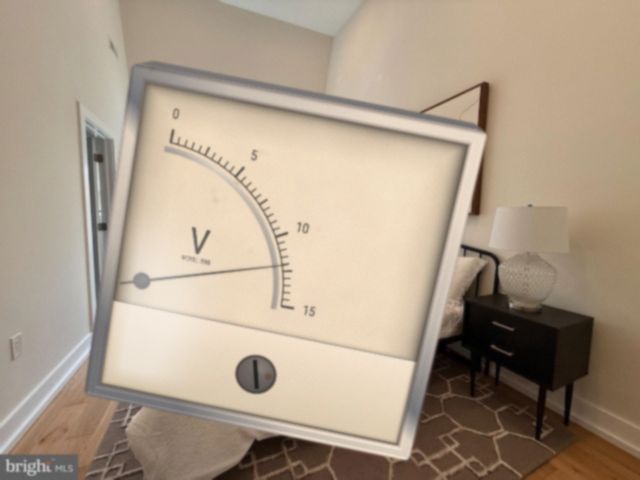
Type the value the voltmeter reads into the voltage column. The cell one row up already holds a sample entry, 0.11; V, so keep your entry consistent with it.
12; V
